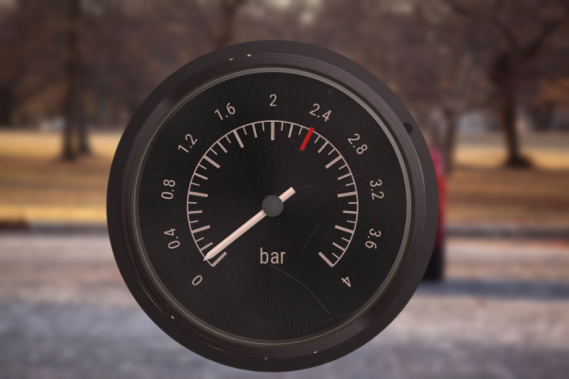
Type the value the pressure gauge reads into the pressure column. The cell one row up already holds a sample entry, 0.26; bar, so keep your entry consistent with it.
0.1; bar
